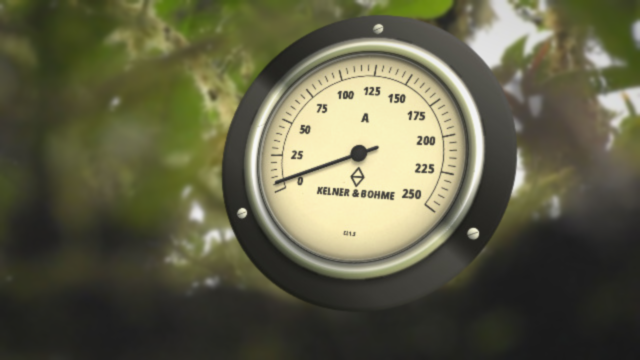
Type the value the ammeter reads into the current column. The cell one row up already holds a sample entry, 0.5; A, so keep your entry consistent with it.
5; A
